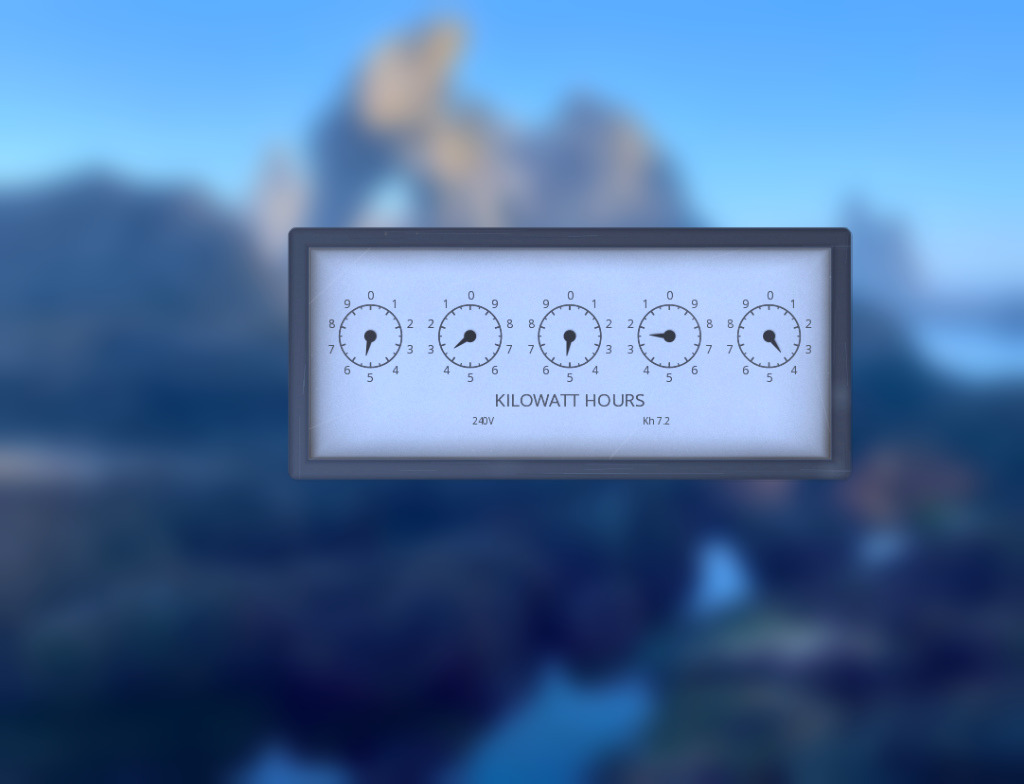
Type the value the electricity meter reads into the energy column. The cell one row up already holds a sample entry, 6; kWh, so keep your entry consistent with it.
53524; kWh
